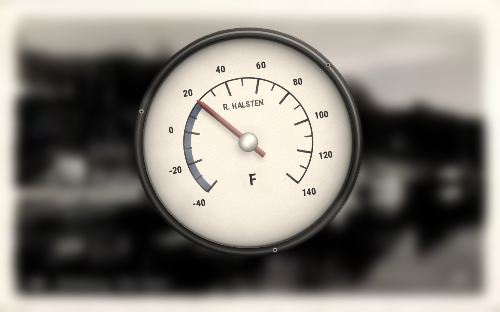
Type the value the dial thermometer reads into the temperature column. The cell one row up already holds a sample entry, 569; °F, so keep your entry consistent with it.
20; °F
